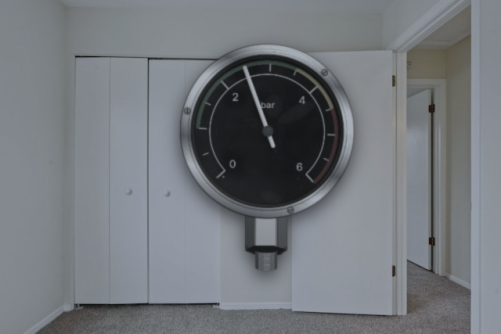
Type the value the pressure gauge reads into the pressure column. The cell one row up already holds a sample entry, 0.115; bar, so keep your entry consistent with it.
2.5; bar
